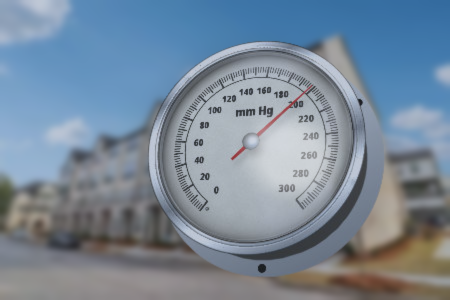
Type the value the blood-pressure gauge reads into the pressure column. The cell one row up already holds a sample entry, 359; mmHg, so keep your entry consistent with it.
200; mmHg
